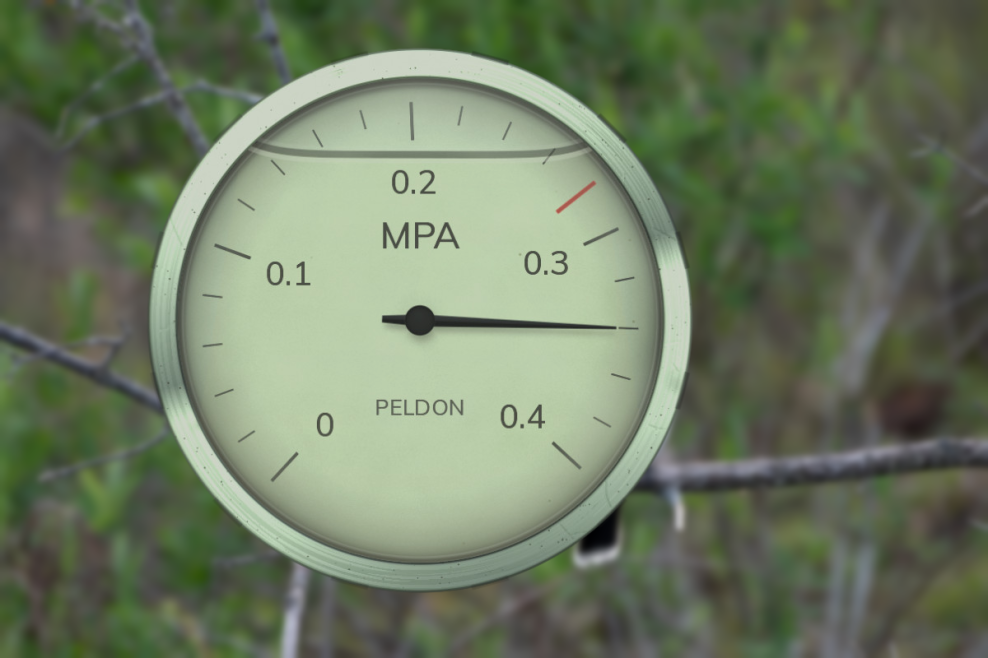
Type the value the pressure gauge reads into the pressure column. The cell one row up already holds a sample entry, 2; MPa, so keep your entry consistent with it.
0.34; MPa
